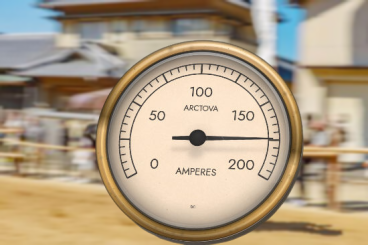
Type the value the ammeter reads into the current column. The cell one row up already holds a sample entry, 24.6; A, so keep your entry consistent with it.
175; A
